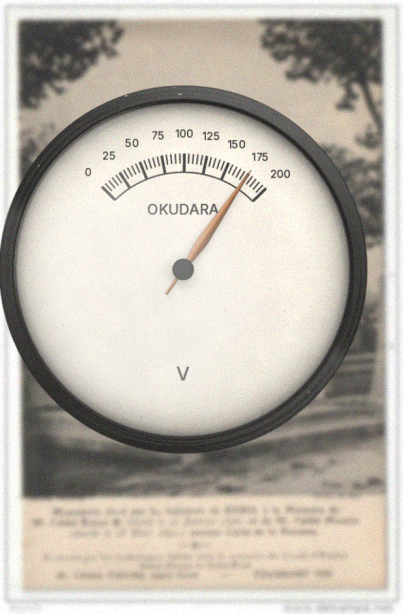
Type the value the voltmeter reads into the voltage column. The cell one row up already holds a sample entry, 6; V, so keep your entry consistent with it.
175; V
